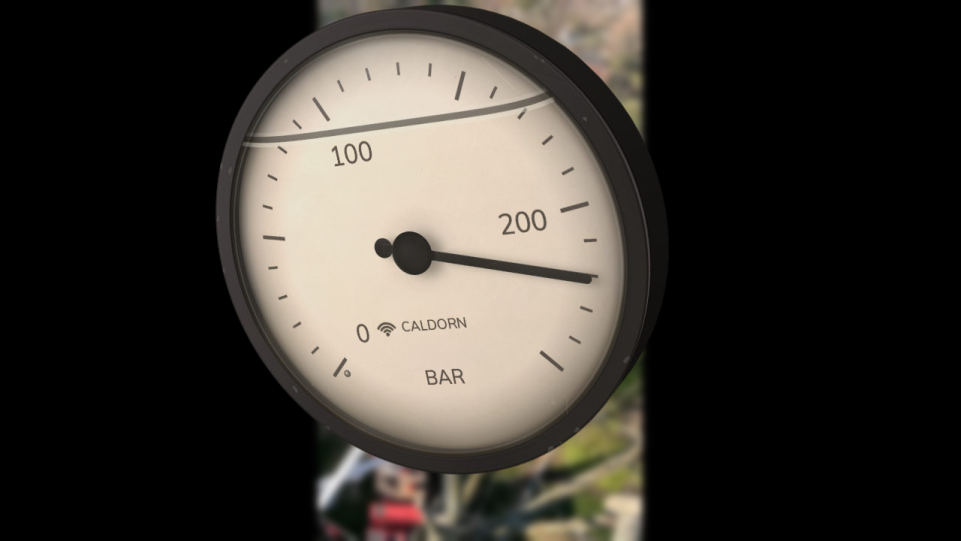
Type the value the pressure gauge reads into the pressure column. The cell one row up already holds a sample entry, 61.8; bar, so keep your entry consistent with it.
220; bar
